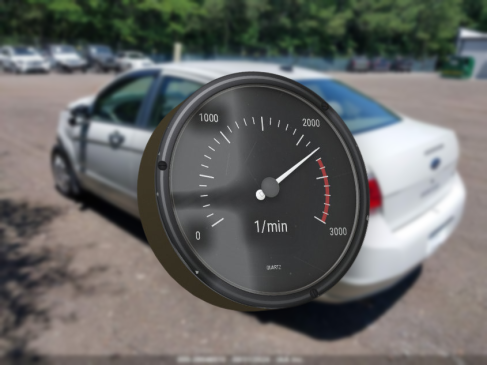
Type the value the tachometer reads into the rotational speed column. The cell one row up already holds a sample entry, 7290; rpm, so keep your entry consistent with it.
2200; rpm
